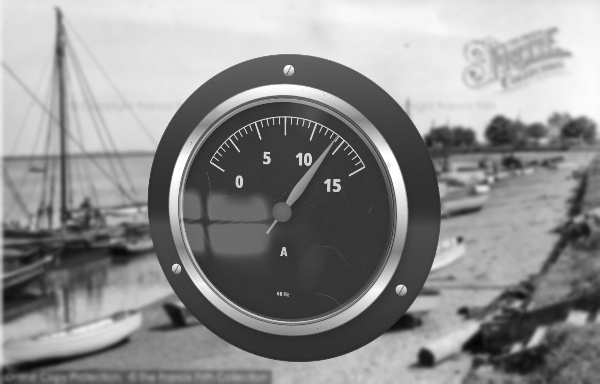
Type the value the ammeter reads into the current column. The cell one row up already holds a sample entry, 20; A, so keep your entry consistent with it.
12; A
